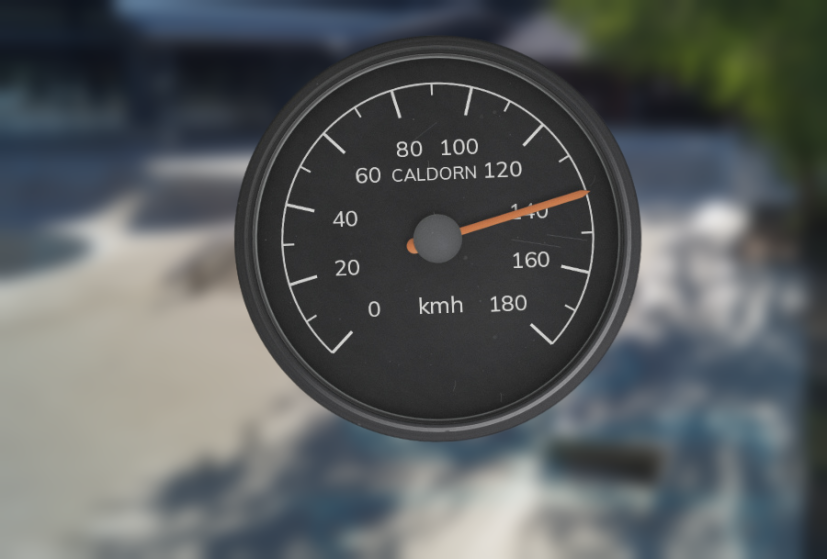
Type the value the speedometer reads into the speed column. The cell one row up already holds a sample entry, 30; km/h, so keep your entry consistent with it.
140; km/h
